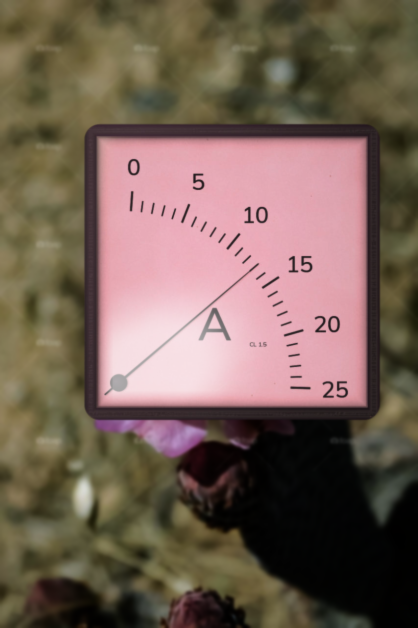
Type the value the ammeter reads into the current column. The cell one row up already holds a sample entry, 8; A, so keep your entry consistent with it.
13; A
